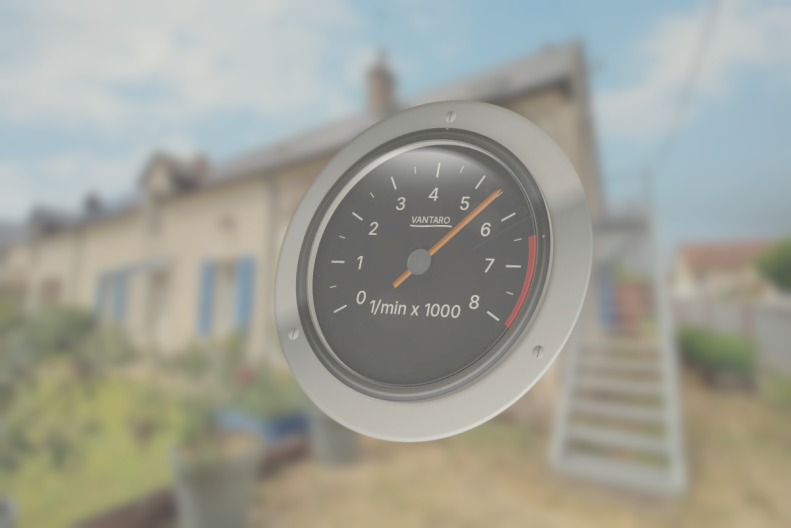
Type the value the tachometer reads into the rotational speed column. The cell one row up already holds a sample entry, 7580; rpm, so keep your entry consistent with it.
5500; rpm
